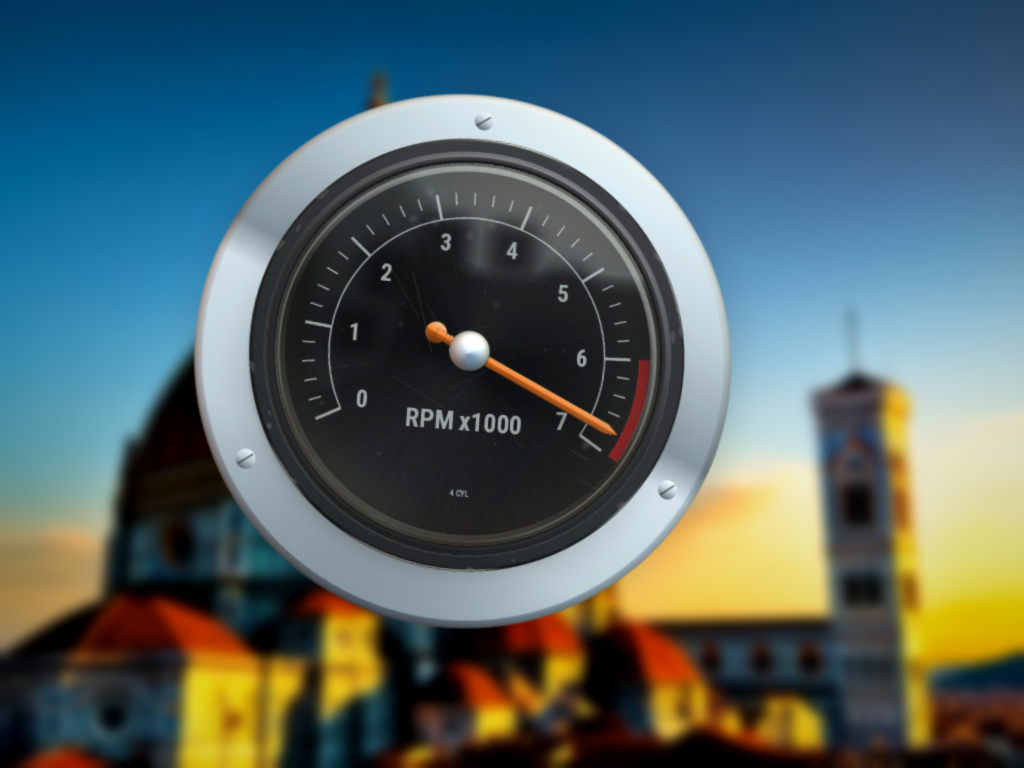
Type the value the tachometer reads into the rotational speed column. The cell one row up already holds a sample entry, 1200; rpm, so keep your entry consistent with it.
6800; rpm
